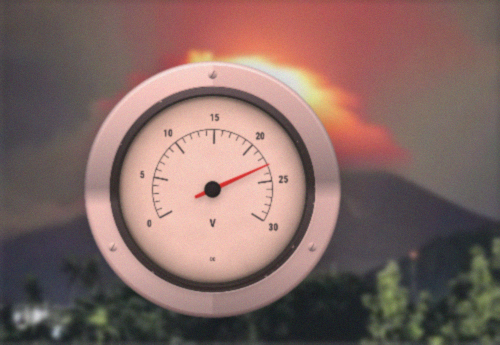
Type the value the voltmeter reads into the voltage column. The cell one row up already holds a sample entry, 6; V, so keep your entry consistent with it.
23; V
